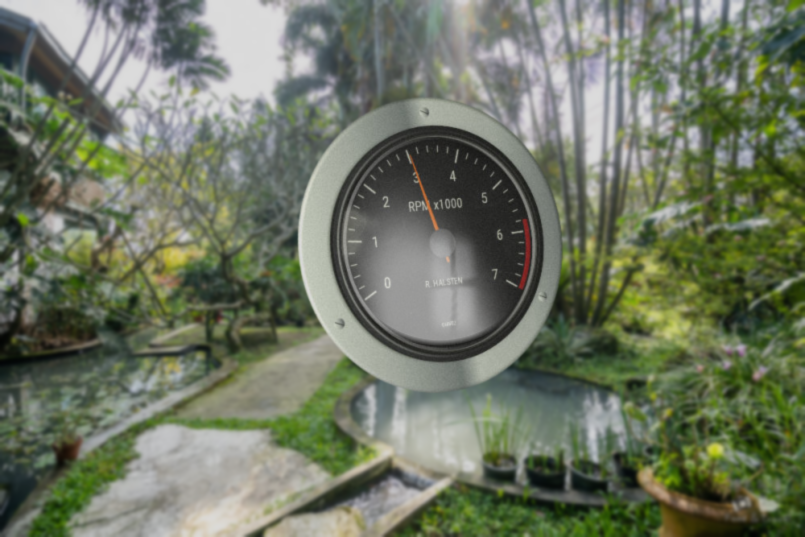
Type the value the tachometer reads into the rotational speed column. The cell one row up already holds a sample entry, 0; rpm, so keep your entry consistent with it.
3000; rpm
